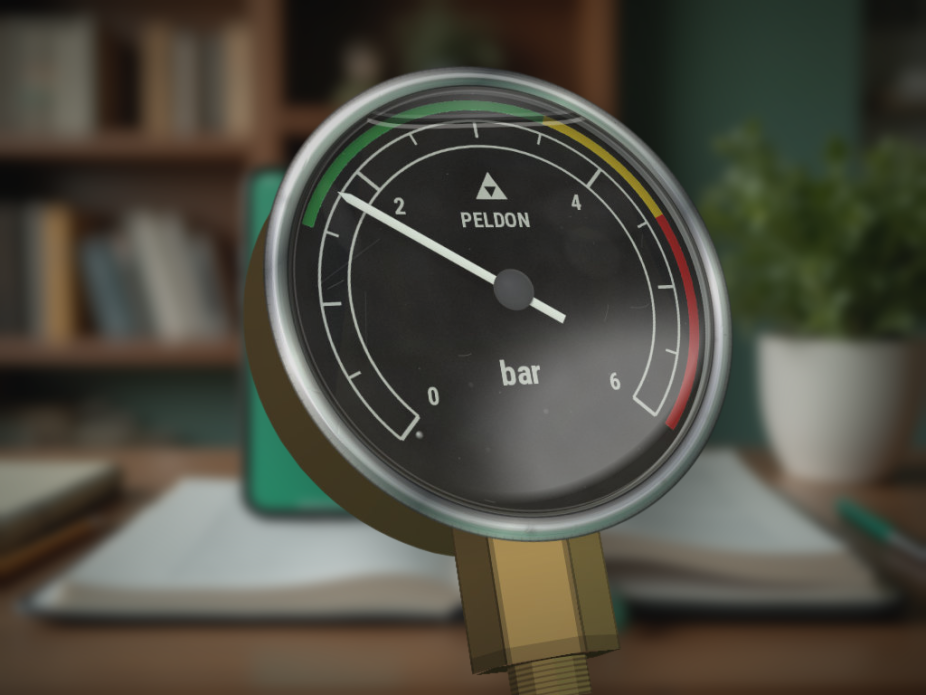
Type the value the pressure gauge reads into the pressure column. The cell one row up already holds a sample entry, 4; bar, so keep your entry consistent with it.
1.75; bar
